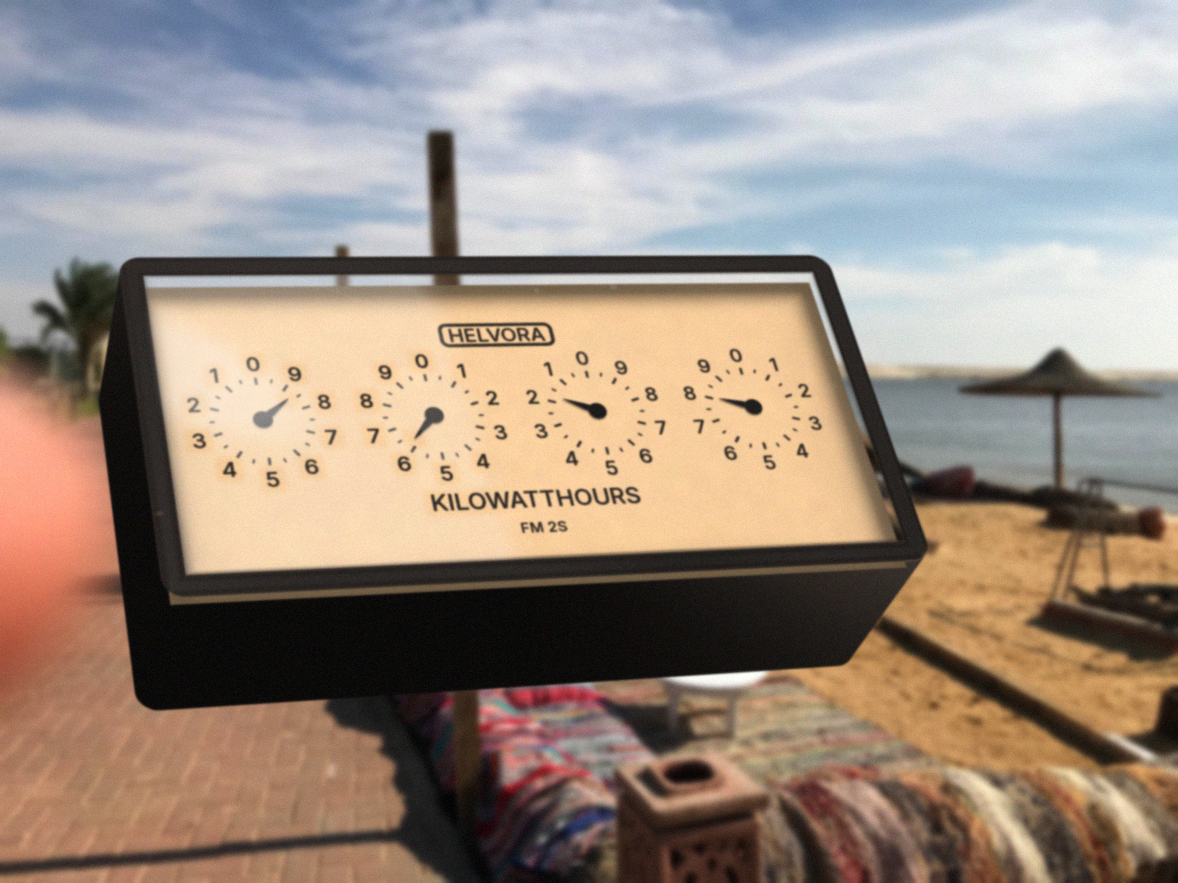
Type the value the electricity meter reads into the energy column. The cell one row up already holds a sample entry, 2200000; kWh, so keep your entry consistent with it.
8618; kWh
